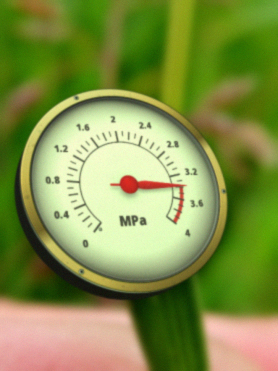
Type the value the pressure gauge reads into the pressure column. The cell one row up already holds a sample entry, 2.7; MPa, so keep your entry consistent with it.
3.4; MPa
